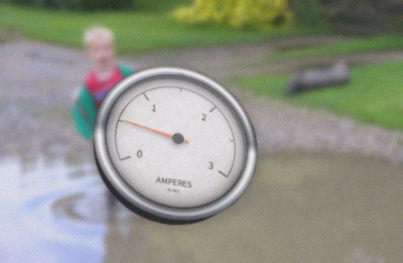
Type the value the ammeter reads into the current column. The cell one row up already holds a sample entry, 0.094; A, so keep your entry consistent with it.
0.5; A
